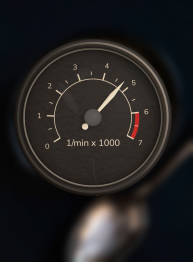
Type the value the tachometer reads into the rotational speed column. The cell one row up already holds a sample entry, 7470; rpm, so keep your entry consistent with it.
4750; rpm
